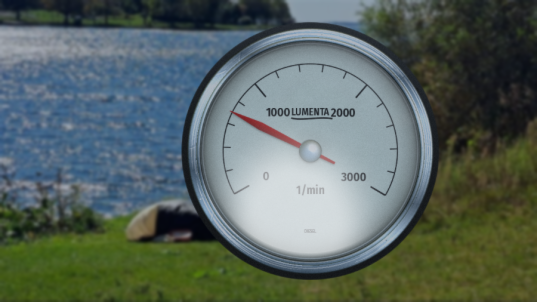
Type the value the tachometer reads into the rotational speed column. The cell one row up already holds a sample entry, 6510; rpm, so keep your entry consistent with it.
700; rpm
